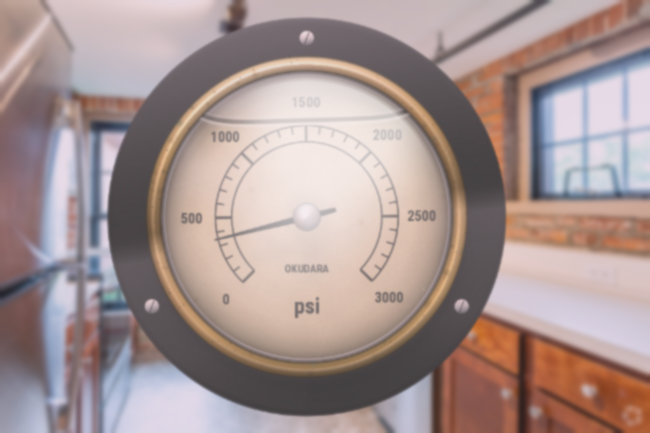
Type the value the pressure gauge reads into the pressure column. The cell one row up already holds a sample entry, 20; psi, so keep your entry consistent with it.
350; psi
